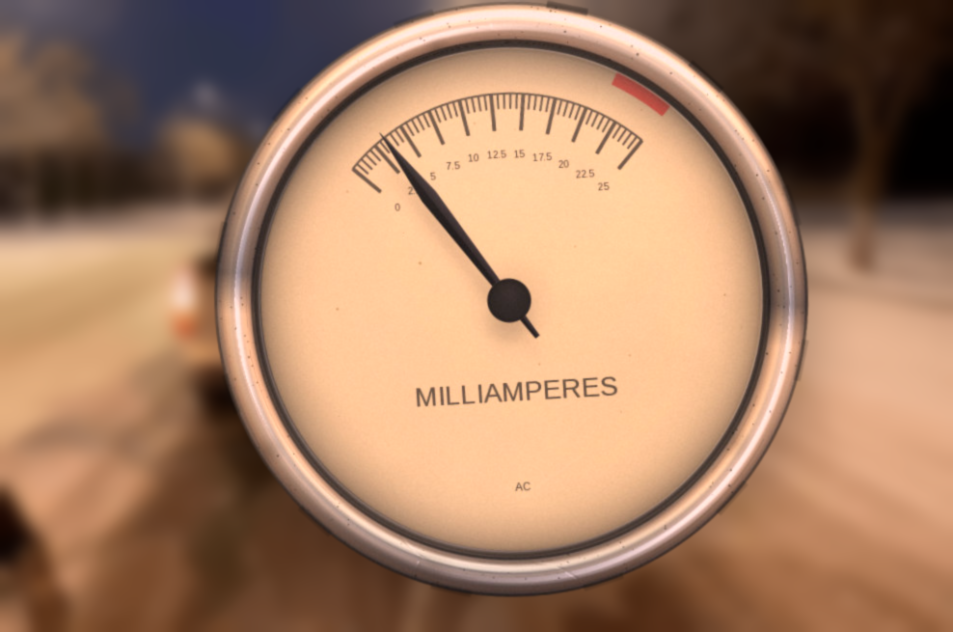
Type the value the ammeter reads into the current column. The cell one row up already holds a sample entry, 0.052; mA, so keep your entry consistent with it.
3.5; mA
